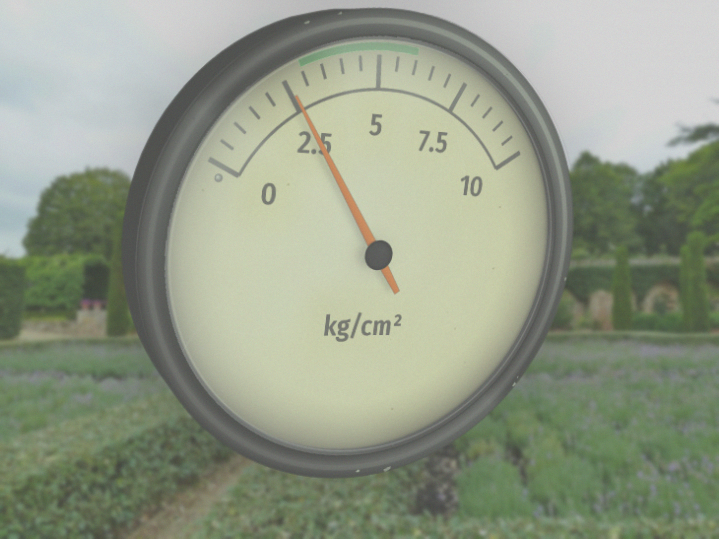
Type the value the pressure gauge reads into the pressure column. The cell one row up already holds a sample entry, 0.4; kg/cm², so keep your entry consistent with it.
2.5; kg/cm²
